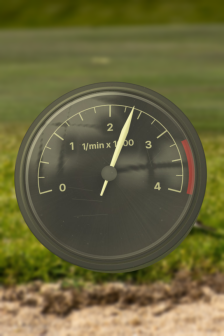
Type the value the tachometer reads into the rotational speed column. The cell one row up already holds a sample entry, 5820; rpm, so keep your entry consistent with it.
2375; rpm
